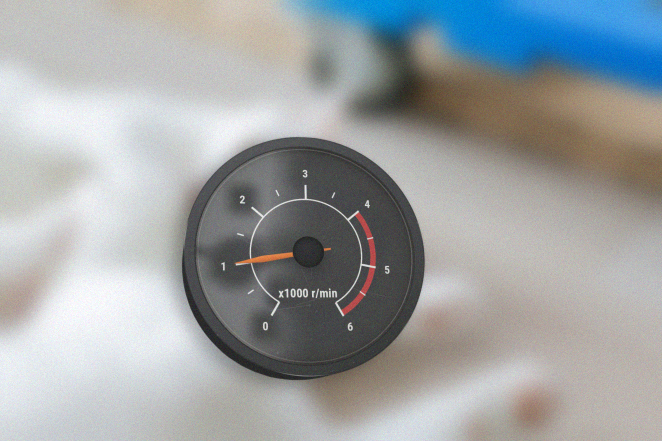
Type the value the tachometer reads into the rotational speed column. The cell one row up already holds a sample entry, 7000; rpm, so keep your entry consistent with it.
1000; rpm
